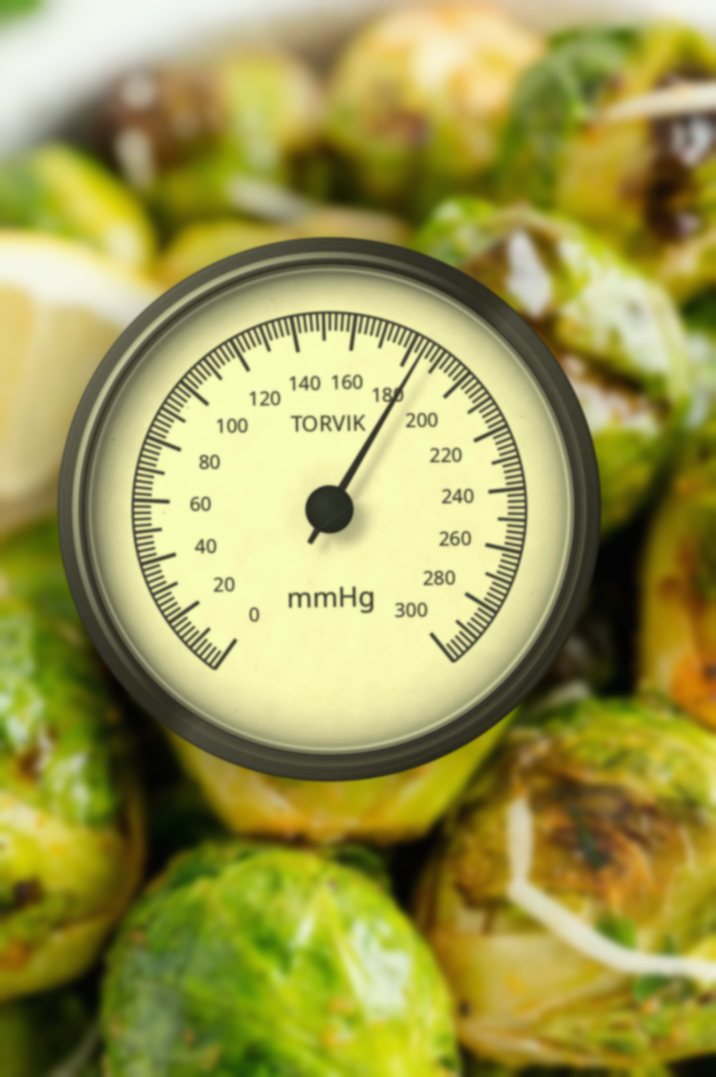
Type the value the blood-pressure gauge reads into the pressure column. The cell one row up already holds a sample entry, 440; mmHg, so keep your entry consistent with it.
184; mmHg
